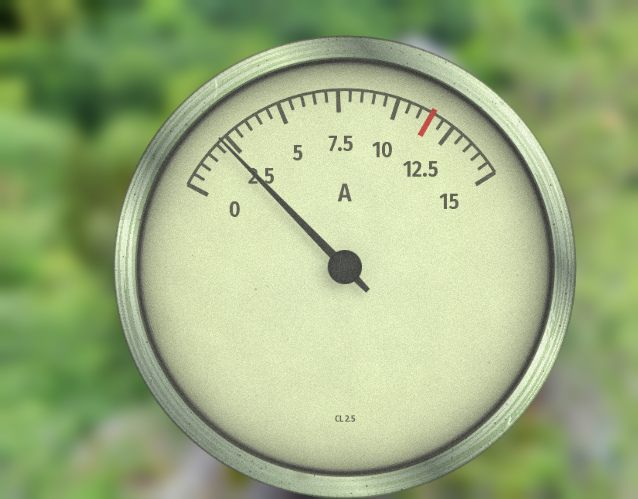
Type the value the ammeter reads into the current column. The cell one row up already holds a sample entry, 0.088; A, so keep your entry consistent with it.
2.25; A
